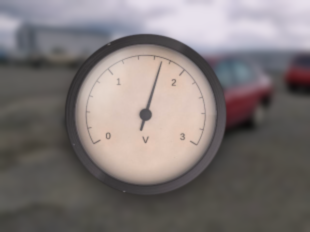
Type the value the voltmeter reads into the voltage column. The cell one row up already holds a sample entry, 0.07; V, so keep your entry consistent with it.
1.7; V
